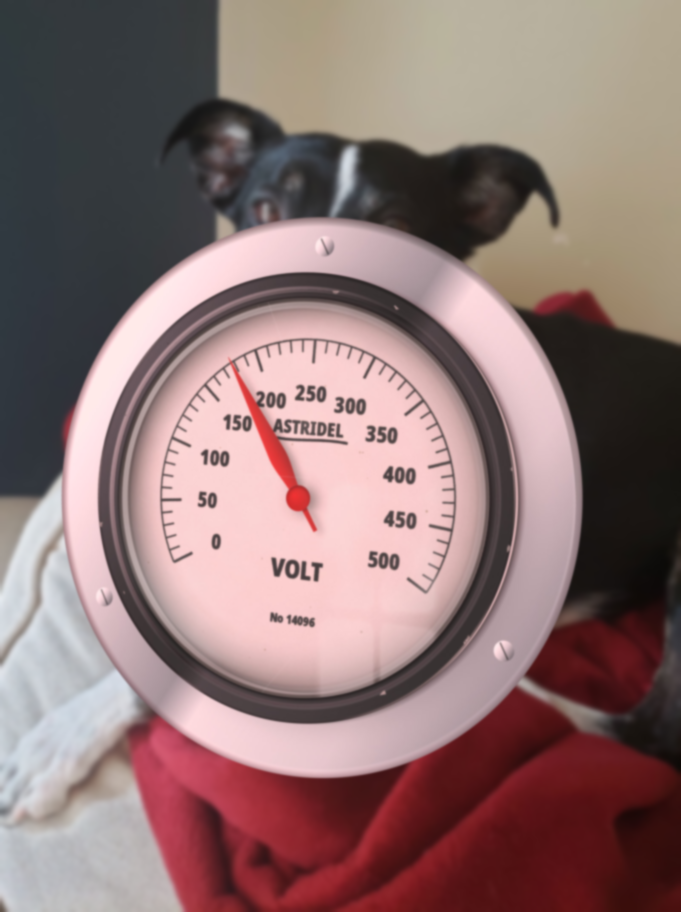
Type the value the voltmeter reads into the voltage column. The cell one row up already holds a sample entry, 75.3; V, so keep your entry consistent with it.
180; V
